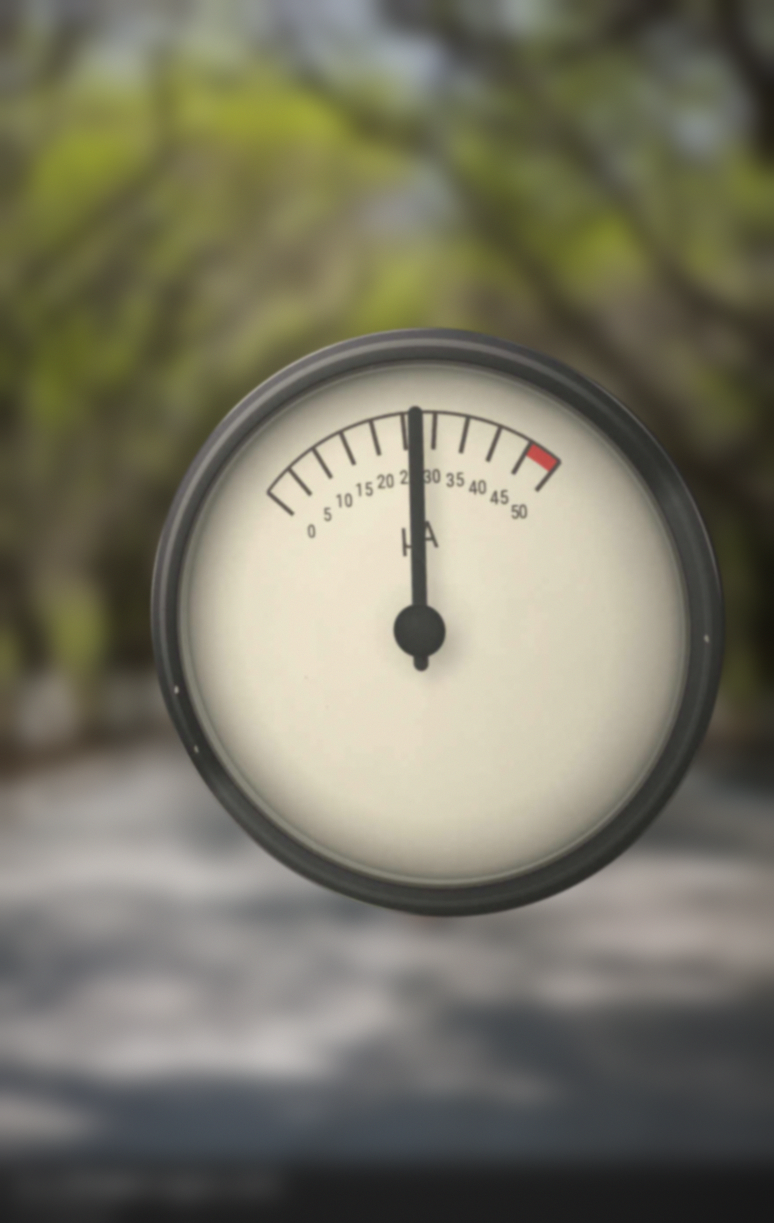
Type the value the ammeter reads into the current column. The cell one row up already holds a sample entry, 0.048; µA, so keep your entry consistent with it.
27.5; µA
